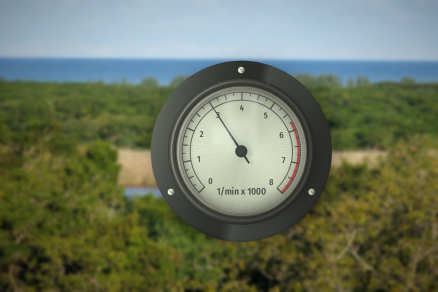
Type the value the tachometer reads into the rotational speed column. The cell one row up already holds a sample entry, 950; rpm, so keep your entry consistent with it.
3000; rpm
